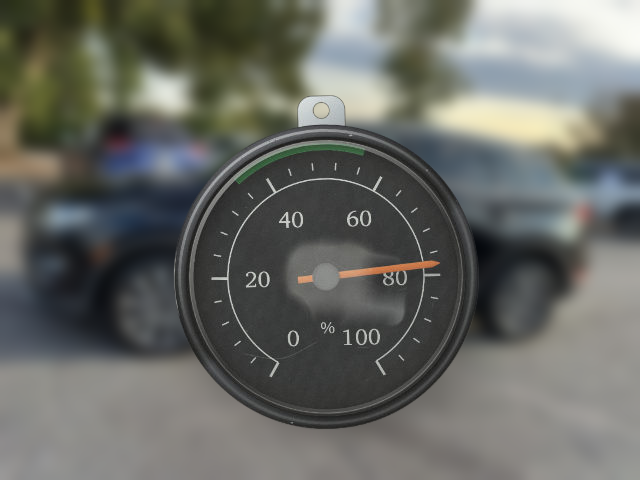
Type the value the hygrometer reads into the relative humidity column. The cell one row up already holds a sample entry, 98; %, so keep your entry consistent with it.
78; %
